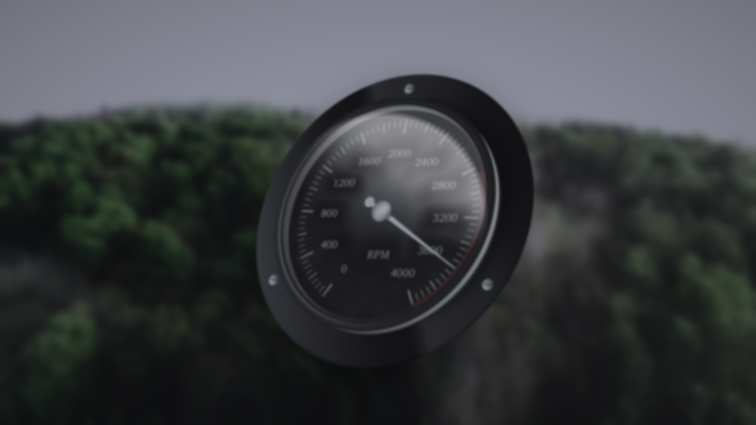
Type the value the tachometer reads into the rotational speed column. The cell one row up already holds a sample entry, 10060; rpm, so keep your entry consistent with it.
3600; rpm
